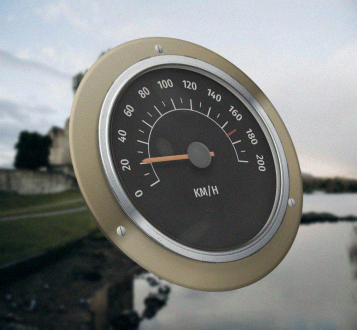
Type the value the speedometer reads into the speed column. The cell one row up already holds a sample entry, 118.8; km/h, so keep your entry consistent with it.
20; km/h
